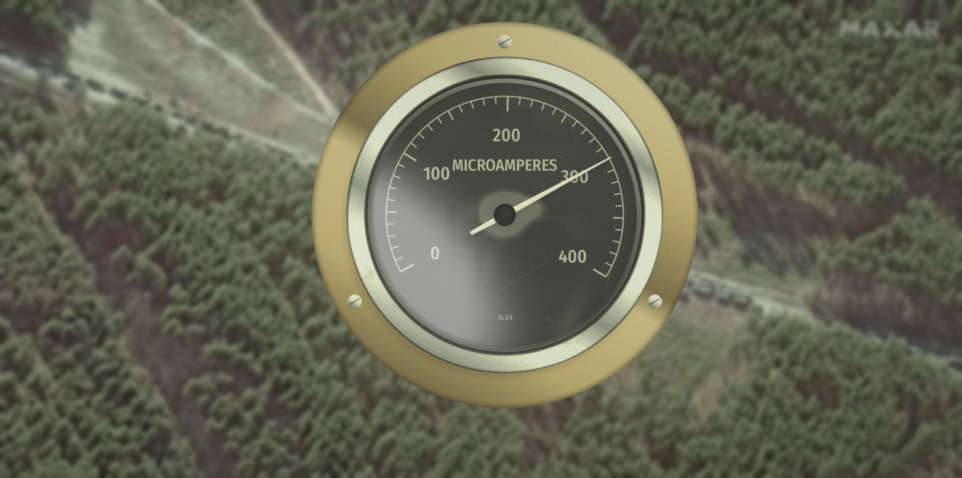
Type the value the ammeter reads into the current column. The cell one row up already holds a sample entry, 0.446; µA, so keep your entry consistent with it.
300; µA
